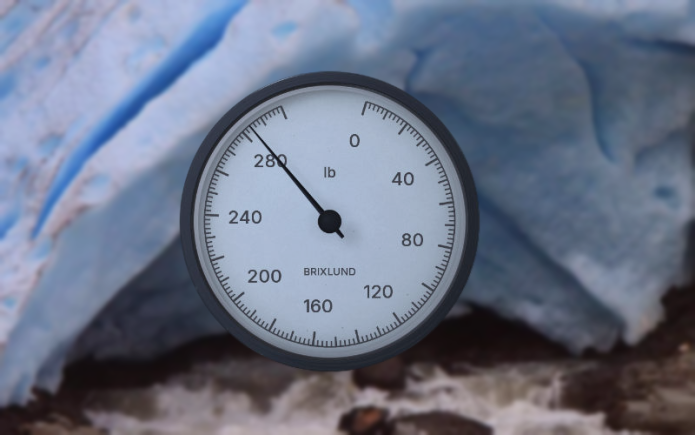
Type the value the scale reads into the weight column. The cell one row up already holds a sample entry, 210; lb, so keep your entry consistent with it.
284; lb
